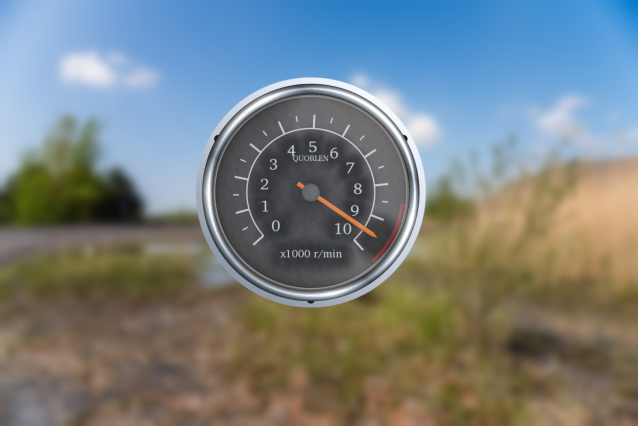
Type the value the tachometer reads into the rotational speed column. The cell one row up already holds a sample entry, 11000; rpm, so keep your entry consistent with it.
9500; rpm
